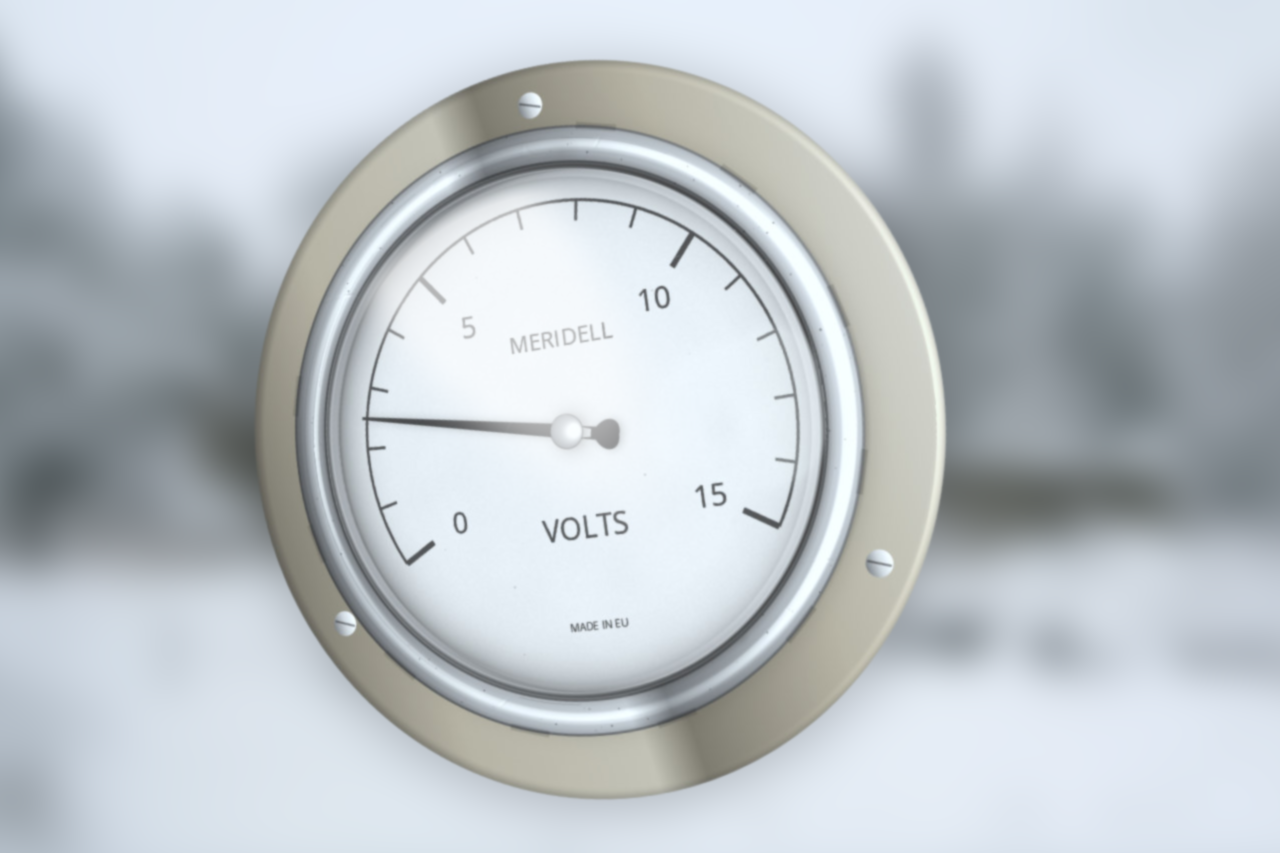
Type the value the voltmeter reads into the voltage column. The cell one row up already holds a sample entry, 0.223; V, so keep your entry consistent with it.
2.5; V
